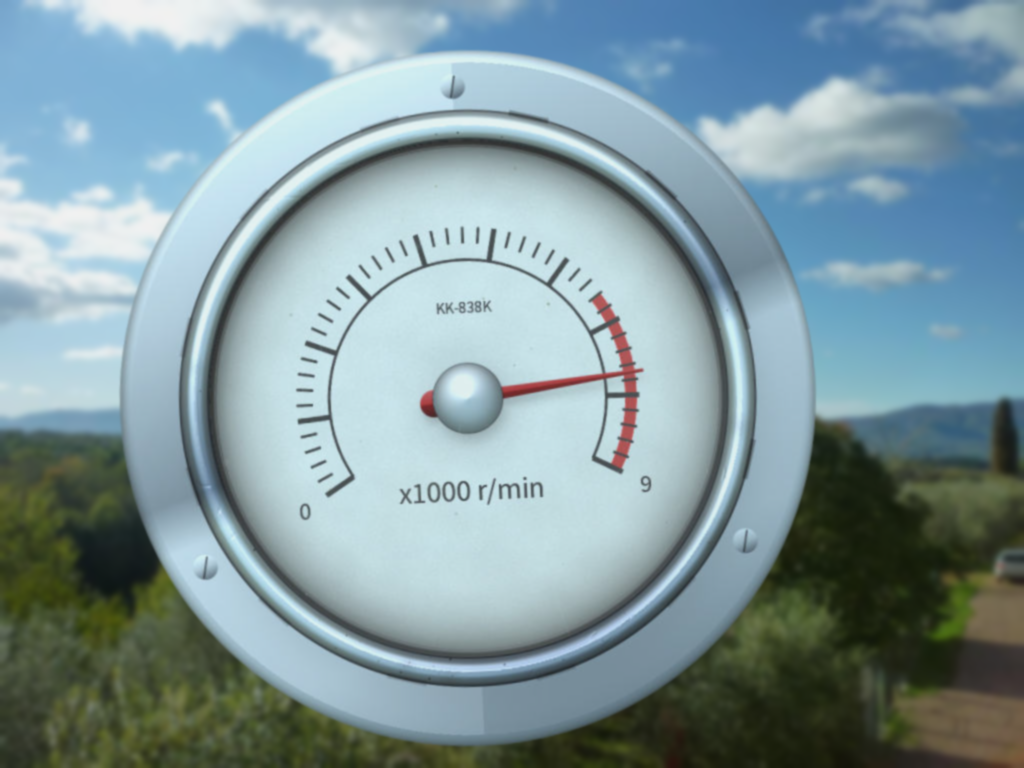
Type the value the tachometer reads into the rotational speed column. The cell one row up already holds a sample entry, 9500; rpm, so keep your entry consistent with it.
7700; rpm
